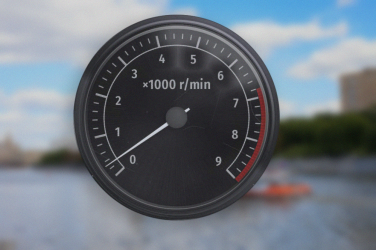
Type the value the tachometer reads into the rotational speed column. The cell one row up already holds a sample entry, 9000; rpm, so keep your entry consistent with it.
300; rpm
